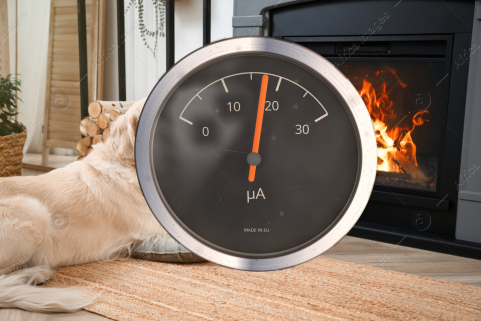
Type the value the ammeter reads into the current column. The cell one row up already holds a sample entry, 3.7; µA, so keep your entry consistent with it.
17.5; µA
